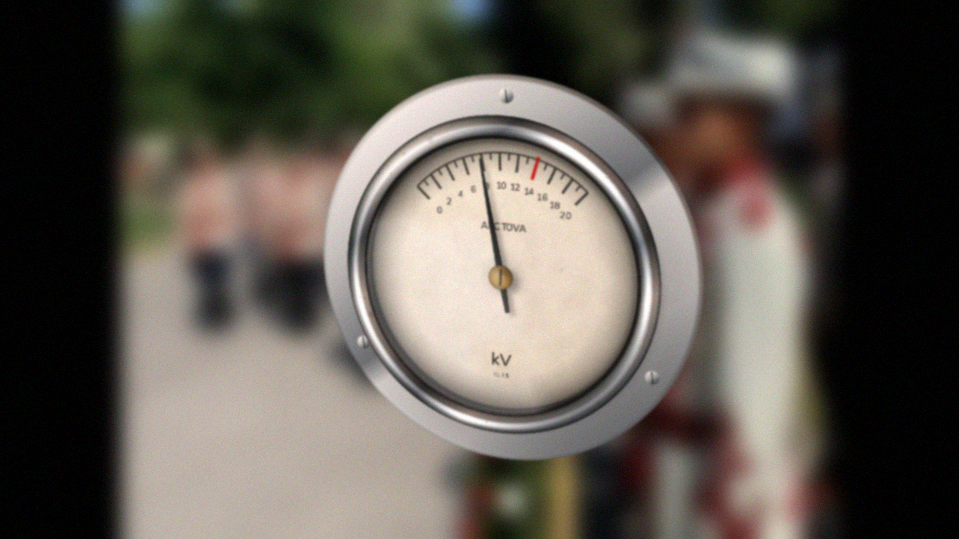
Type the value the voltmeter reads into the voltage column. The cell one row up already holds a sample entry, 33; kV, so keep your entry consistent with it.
8; kV
